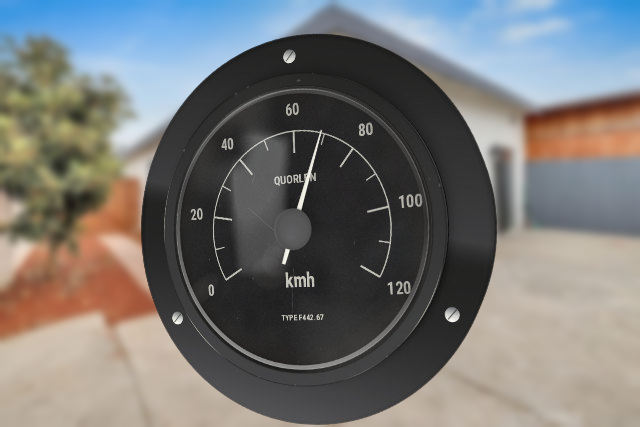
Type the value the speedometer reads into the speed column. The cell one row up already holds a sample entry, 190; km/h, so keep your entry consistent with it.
70; km/h
